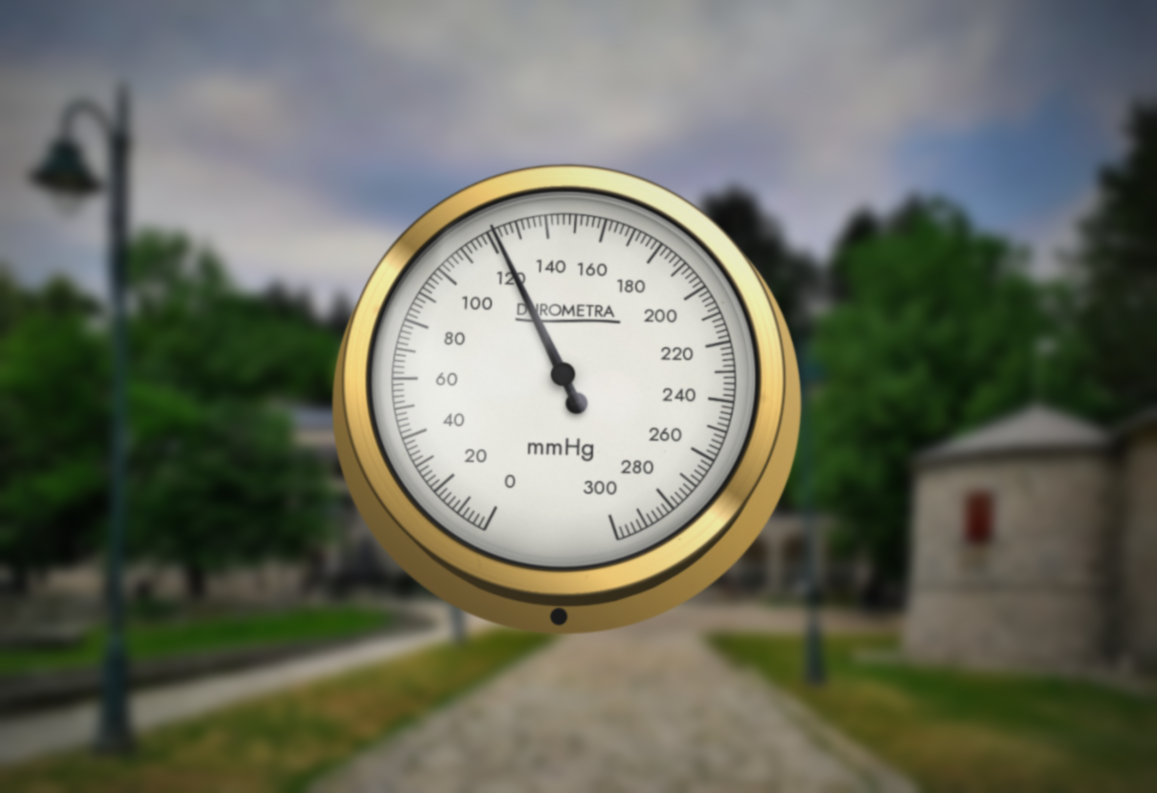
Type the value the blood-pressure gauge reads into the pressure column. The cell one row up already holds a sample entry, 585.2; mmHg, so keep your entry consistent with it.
122; mmHg
